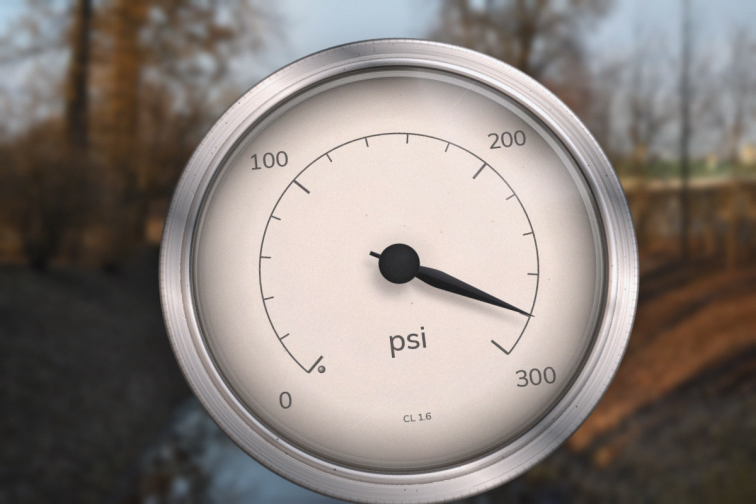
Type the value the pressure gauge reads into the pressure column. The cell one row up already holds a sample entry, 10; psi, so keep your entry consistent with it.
280; psi
